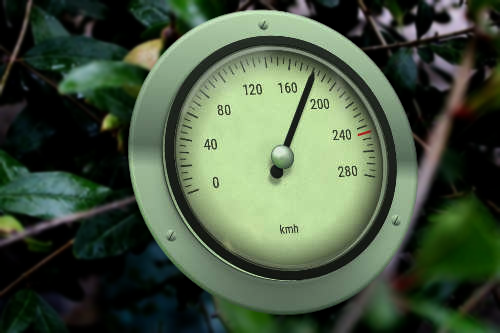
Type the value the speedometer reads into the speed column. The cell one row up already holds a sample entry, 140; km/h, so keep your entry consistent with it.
180; km/h
